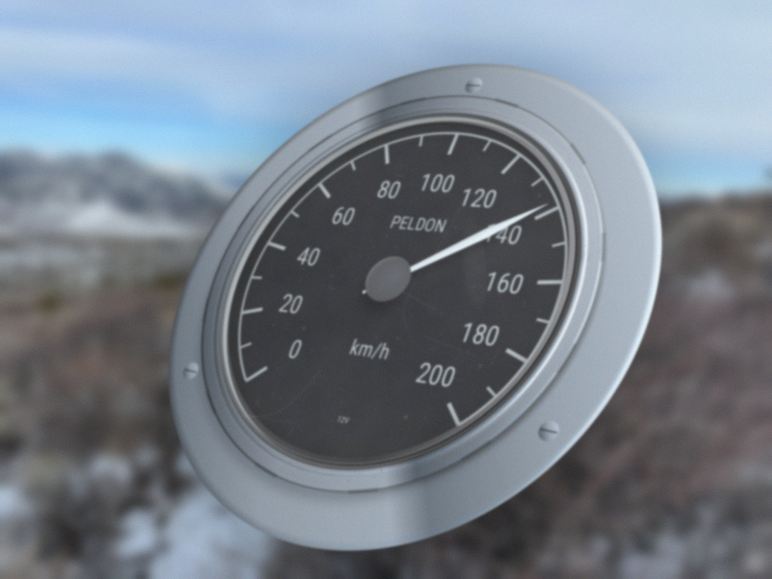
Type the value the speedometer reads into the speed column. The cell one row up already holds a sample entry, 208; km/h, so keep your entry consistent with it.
140; km/h
